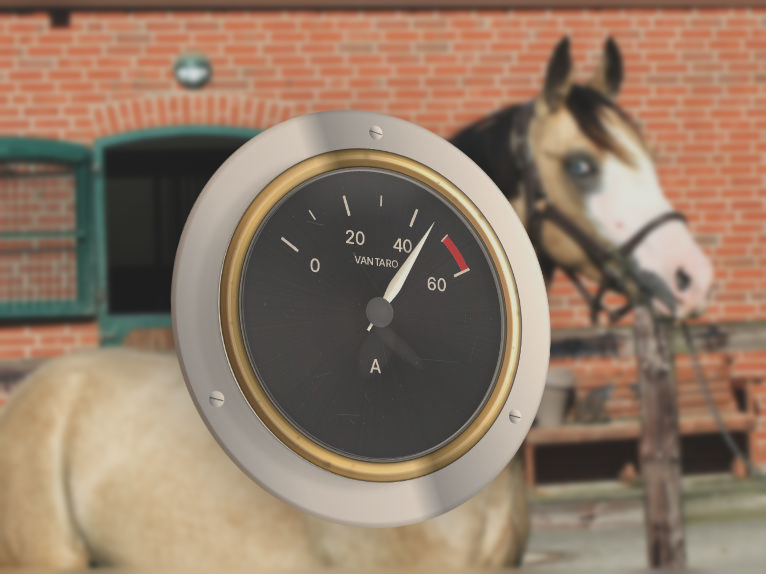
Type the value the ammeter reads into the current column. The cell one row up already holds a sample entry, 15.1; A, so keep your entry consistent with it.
45; A
